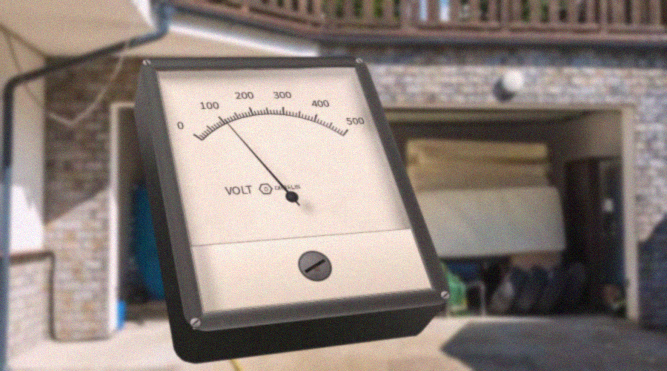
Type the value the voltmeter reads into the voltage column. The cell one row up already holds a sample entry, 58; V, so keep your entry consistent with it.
100; V
